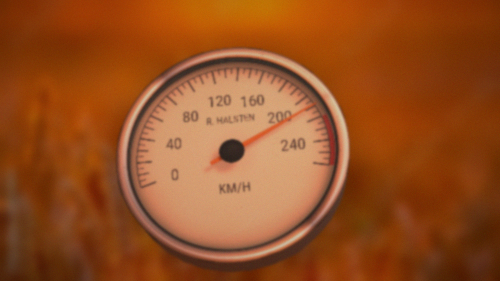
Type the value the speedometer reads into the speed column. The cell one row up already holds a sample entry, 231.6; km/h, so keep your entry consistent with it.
210; km/h
